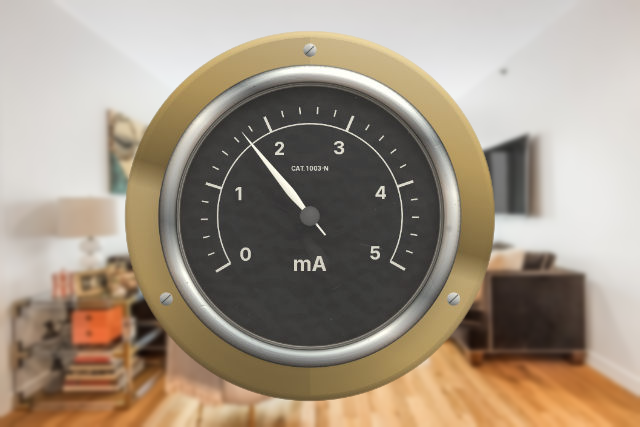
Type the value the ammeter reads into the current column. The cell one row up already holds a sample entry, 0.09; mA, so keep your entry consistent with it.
1.7; mA
